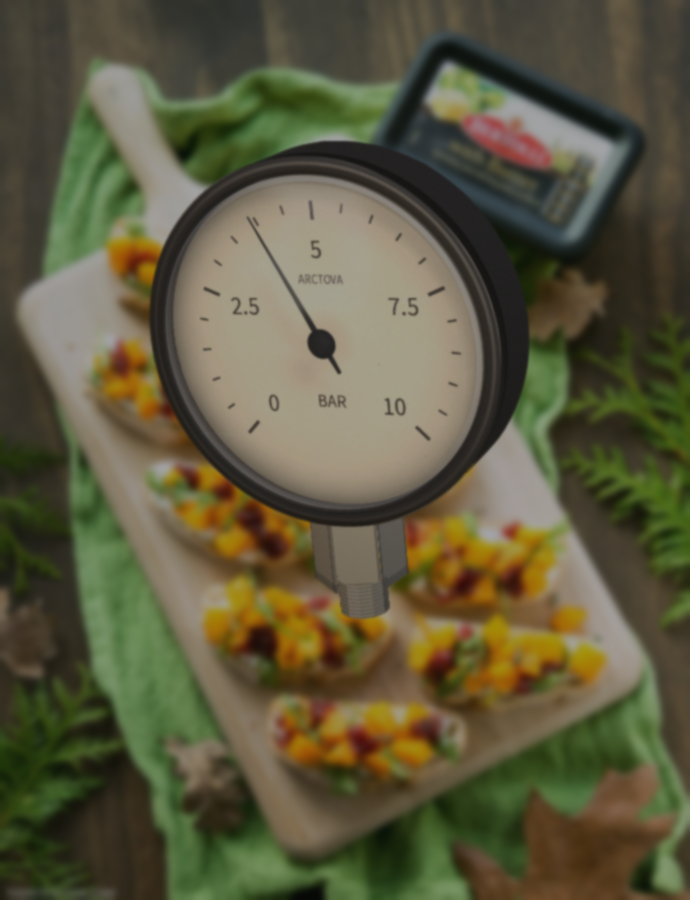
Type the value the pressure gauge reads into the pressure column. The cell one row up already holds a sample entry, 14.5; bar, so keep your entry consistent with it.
4; bar
